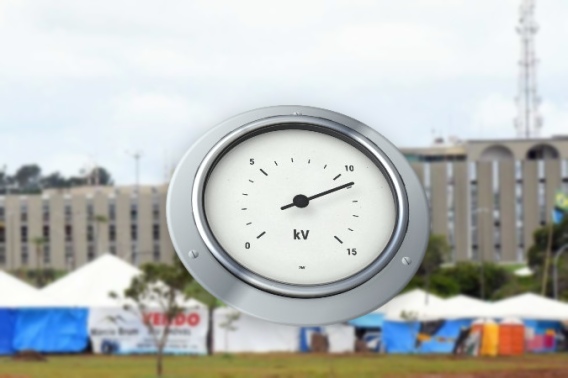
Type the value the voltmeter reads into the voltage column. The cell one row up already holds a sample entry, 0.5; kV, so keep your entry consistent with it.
11; kV
